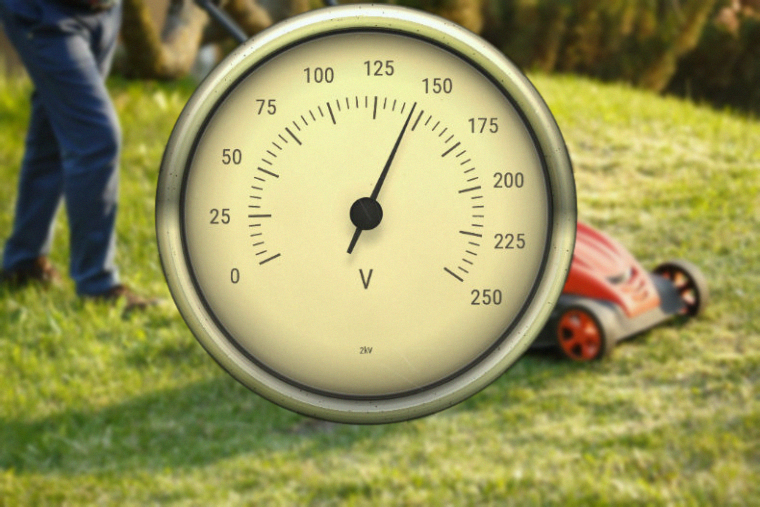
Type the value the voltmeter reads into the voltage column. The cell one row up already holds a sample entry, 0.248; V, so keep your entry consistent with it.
145; V
